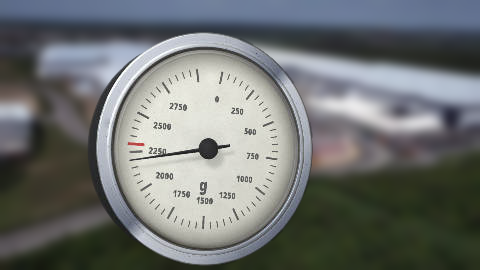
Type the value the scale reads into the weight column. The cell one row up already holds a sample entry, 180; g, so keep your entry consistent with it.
2200; g
